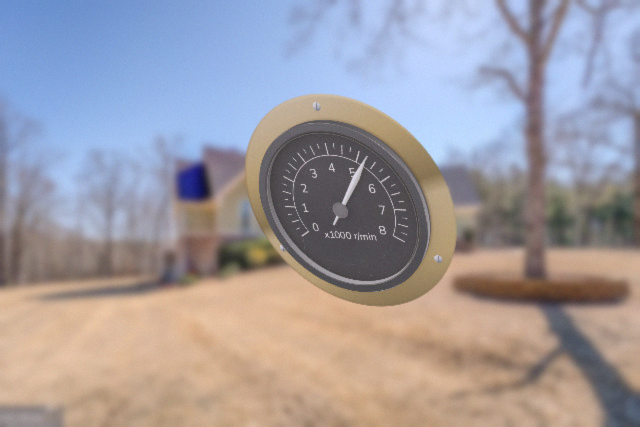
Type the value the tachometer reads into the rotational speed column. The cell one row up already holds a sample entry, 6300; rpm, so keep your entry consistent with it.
5250; rpm
